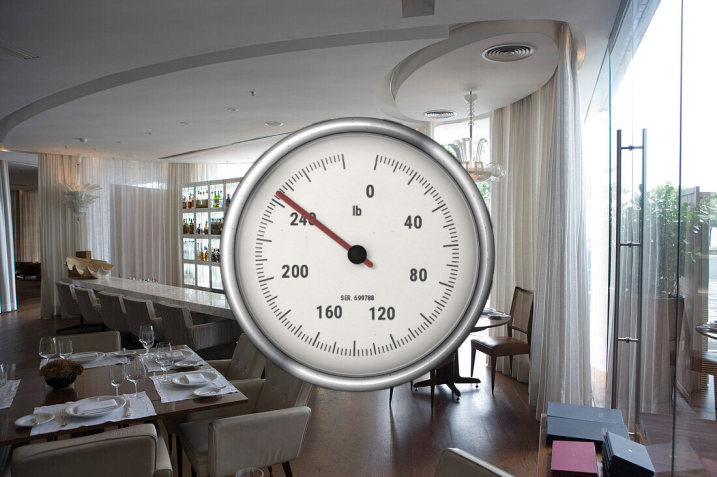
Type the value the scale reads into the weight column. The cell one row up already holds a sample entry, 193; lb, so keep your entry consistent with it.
244; lb
